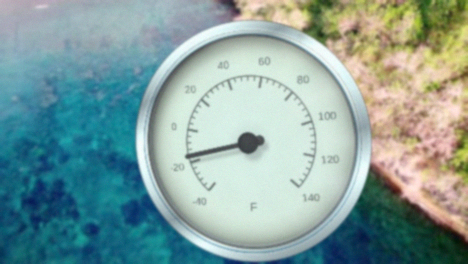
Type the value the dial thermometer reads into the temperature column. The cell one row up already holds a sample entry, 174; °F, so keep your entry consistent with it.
-16; °F
